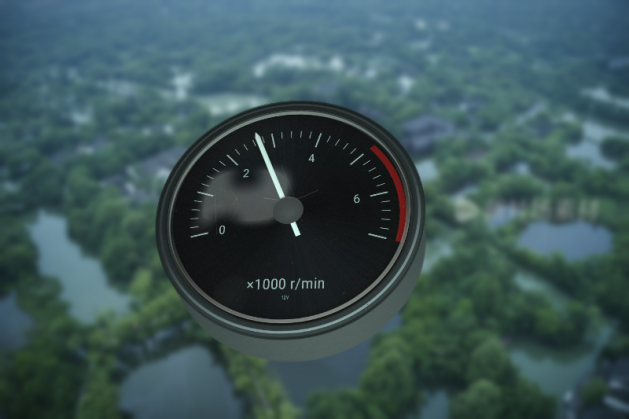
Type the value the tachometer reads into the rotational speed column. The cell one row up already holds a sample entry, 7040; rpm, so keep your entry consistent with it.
2700; rpm
